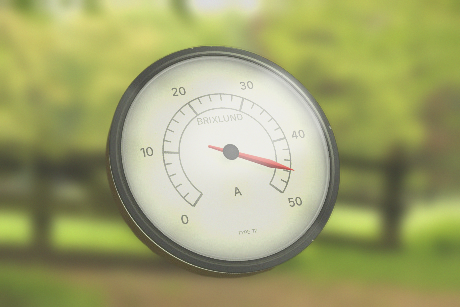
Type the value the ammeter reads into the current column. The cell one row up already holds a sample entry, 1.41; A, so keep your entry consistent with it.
46; A
